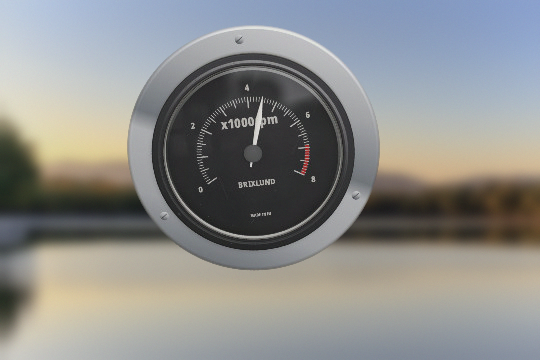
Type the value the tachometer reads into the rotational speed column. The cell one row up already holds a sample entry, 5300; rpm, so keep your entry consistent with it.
4500; rpm
